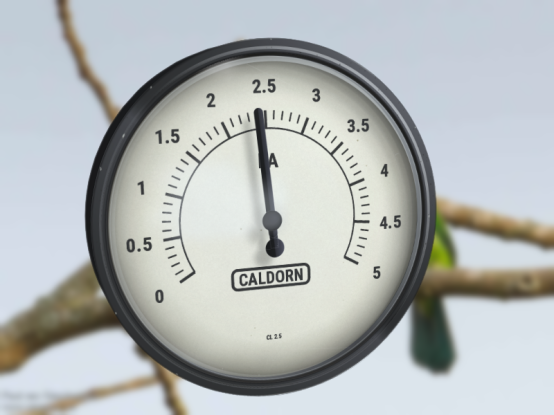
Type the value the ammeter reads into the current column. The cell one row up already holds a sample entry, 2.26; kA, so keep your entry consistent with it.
2.4; kA
